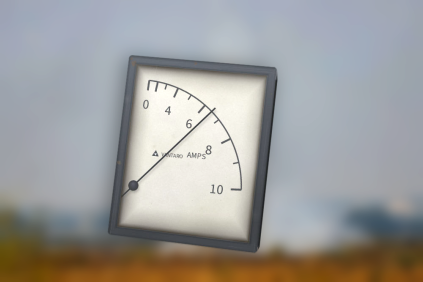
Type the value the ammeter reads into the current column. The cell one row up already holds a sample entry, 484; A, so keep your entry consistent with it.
6.5; A
